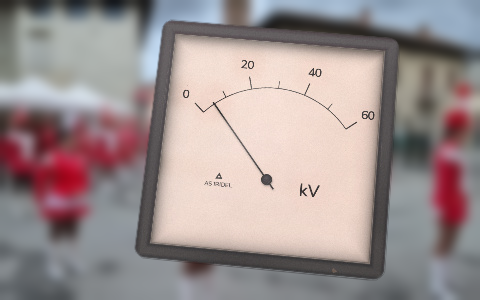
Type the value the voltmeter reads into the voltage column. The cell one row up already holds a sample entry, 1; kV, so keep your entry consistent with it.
5; kV
